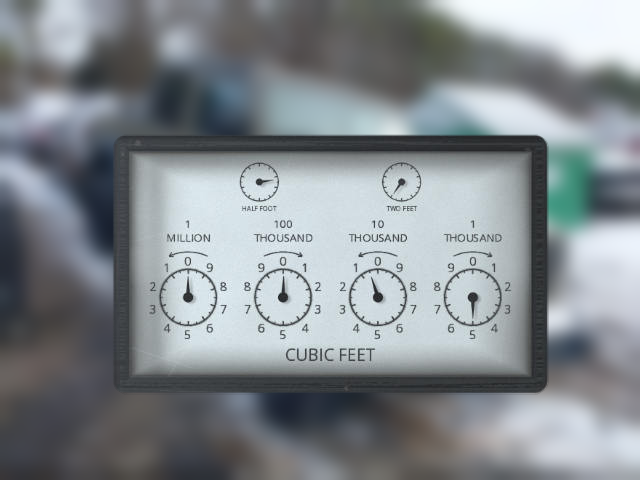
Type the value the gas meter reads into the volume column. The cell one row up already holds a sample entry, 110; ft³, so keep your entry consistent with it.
500; ft³
